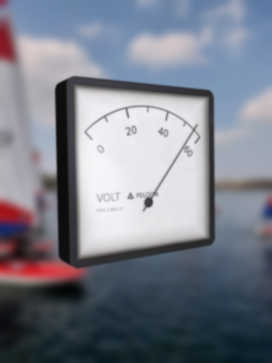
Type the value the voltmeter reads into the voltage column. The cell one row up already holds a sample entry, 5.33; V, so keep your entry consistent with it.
55; V
